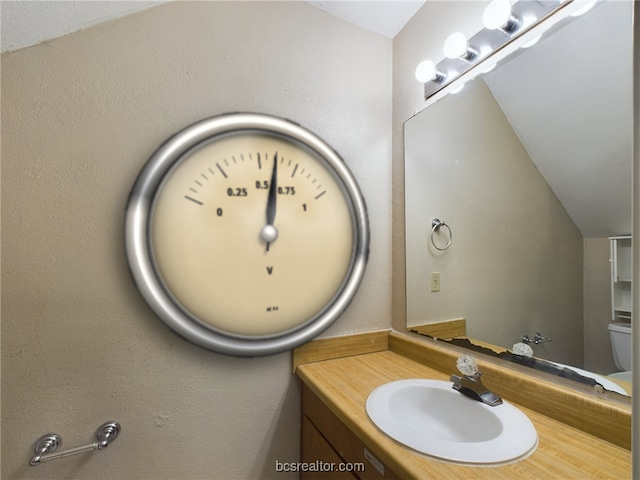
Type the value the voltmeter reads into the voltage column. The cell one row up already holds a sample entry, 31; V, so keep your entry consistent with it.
0.6; V
